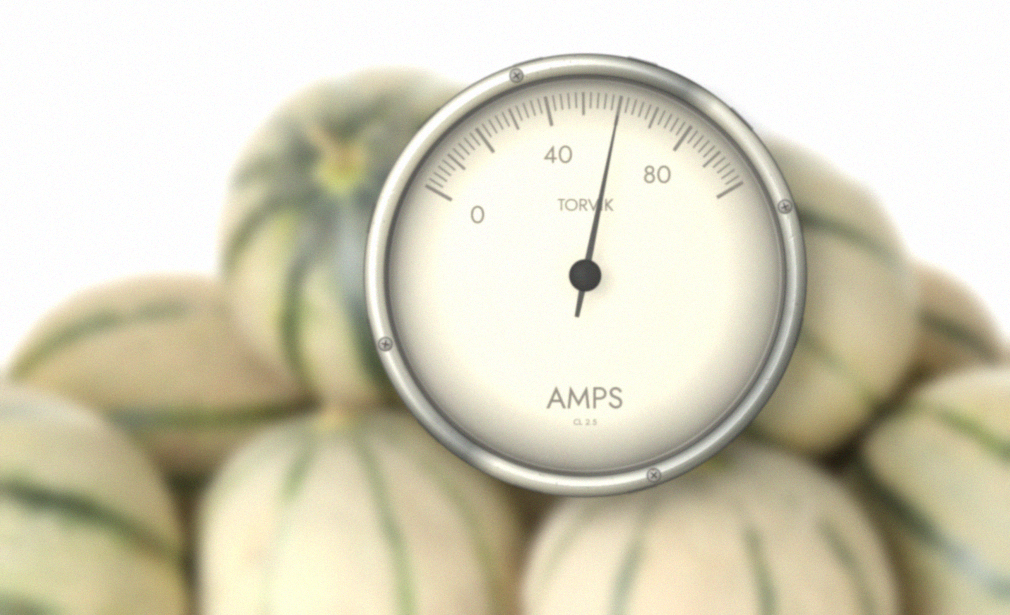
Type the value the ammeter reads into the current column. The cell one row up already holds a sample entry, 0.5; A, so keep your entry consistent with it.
60; A
